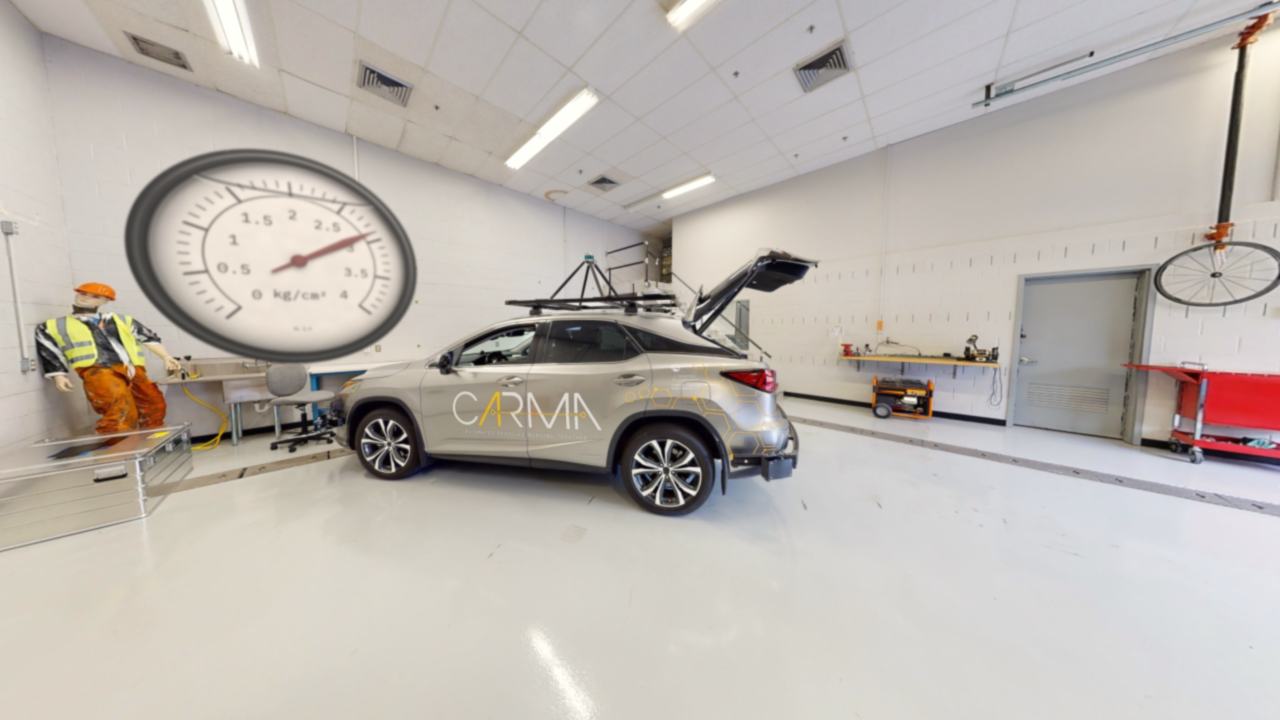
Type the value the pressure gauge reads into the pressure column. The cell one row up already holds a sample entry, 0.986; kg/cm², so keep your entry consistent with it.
2.9; kg/cm²
